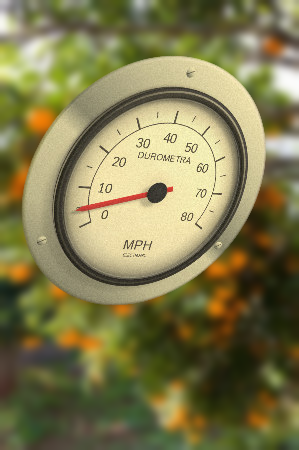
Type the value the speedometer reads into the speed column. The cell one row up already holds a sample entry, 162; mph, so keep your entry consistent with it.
5; mph
